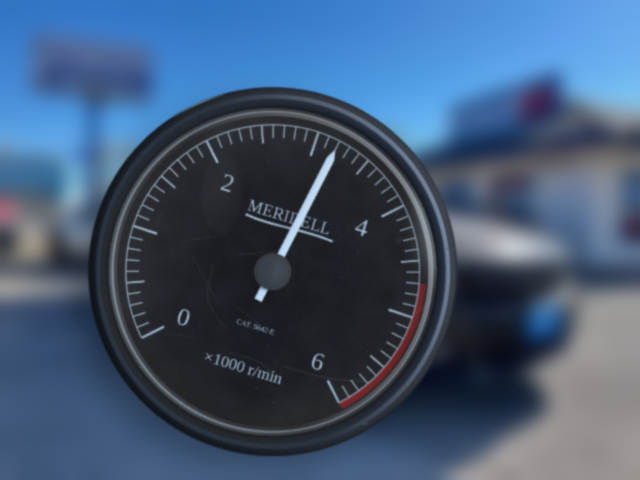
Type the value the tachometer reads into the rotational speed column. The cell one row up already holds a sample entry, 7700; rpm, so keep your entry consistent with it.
3200; rpm
